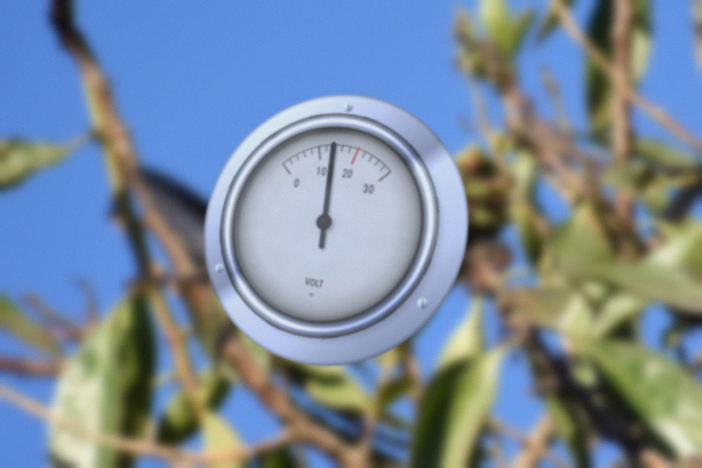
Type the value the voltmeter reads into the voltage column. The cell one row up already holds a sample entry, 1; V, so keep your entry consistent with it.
14; V
